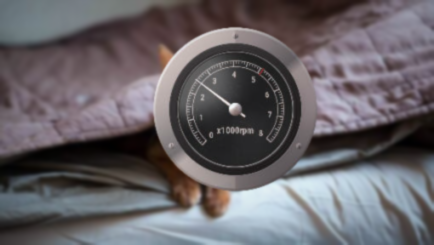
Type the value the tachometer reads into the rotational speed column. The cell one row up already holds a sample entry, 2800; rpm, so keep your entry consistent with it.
2500; rpm
